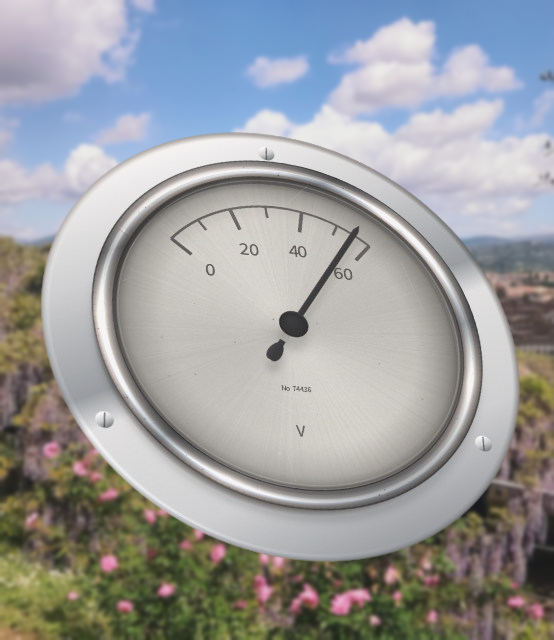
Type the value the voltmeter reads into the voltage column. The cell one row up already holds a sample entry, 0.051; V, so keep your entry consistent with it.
55; V
